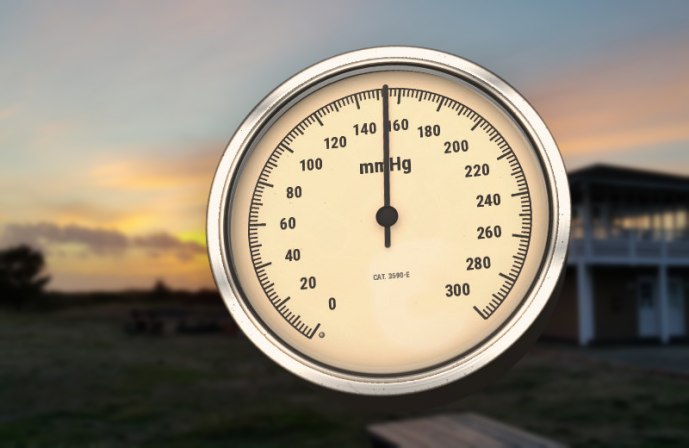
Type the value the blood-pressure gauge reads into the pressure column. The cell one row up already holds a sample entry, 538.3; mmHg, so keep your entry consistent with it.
154; mmHg
